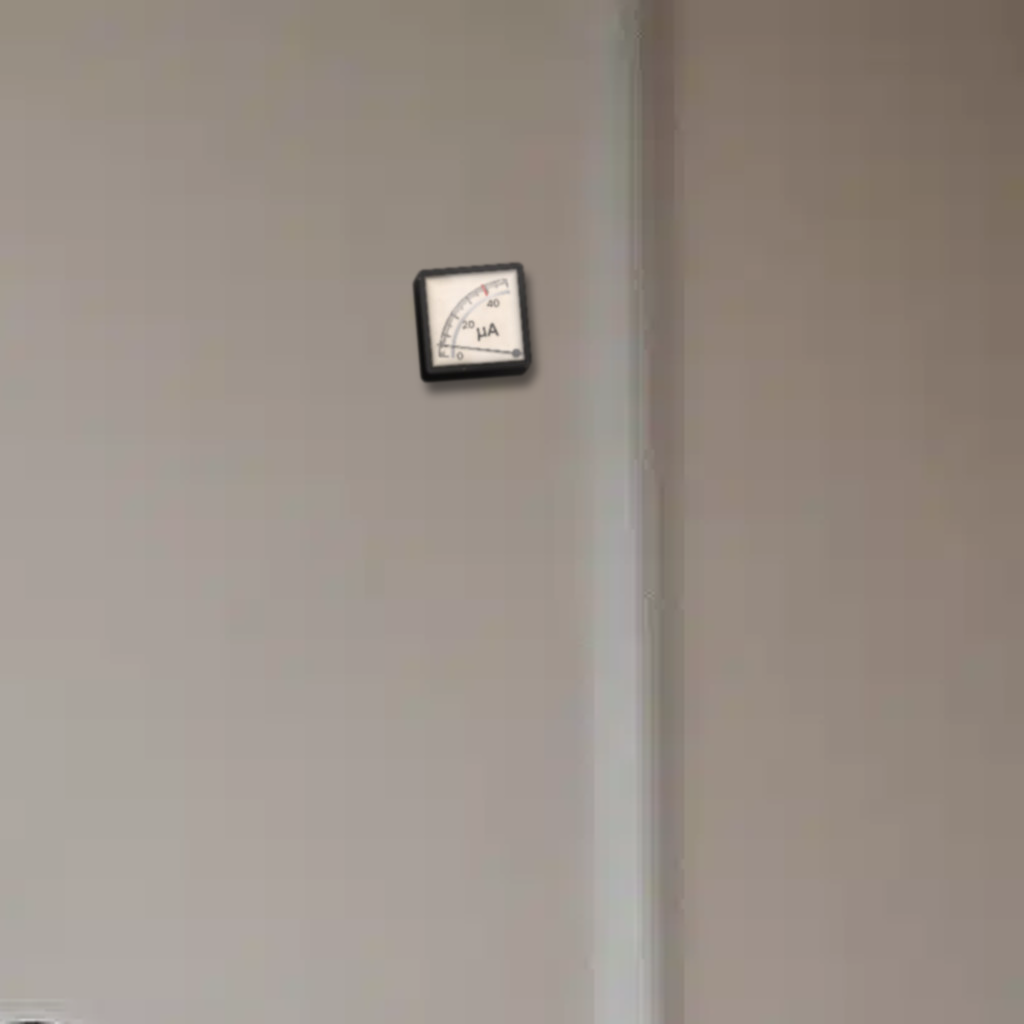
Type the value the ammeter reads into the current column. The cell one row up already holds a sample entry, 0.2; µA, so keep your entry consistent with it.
5; µA
